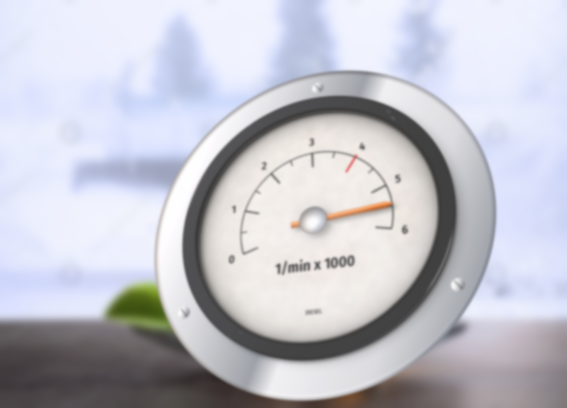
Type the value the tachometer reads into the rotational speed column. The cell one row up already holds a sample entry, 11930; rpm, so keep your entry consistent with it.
5500; rpm
